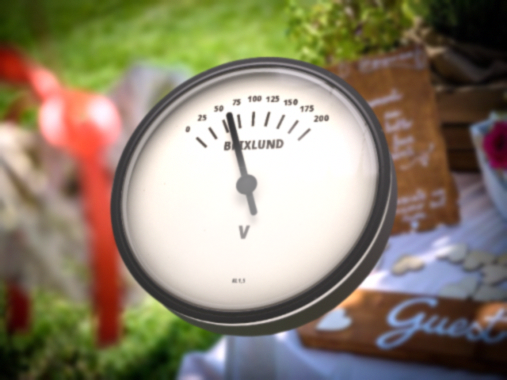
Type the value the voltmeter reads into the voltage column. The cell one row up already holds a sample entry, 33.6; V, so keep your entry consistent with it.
62.5; V
